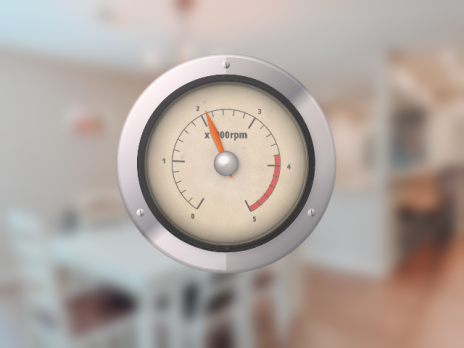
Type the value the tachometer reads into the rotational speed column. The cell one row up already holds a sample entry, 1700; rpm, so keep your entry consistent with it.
2100; rpm
